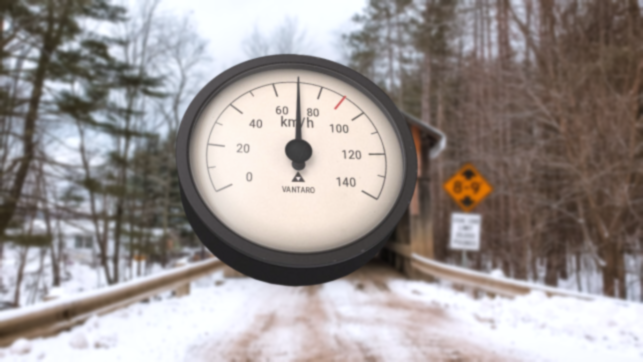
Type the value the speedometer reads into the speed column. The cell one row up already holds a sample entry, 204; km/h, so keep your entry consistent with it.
70; km/h
